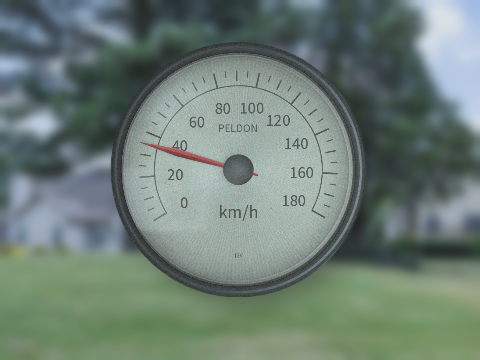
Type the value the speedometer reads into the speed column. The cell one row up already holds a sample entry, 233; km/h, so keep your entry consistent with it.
35; km/h
